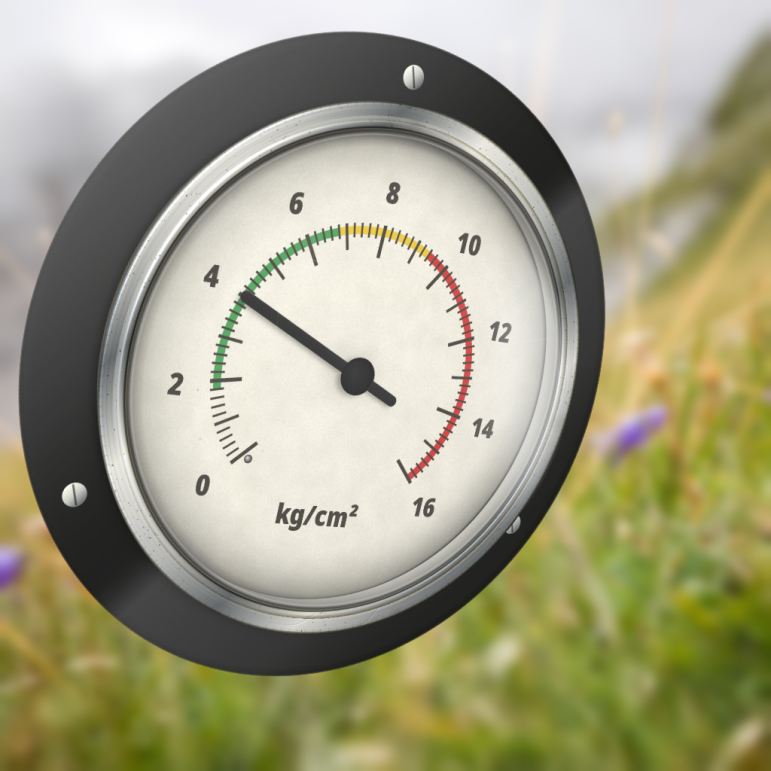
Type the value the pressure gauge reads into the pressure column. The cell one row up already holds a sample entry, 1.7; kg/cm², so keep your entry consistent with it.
4; kg/cm²
